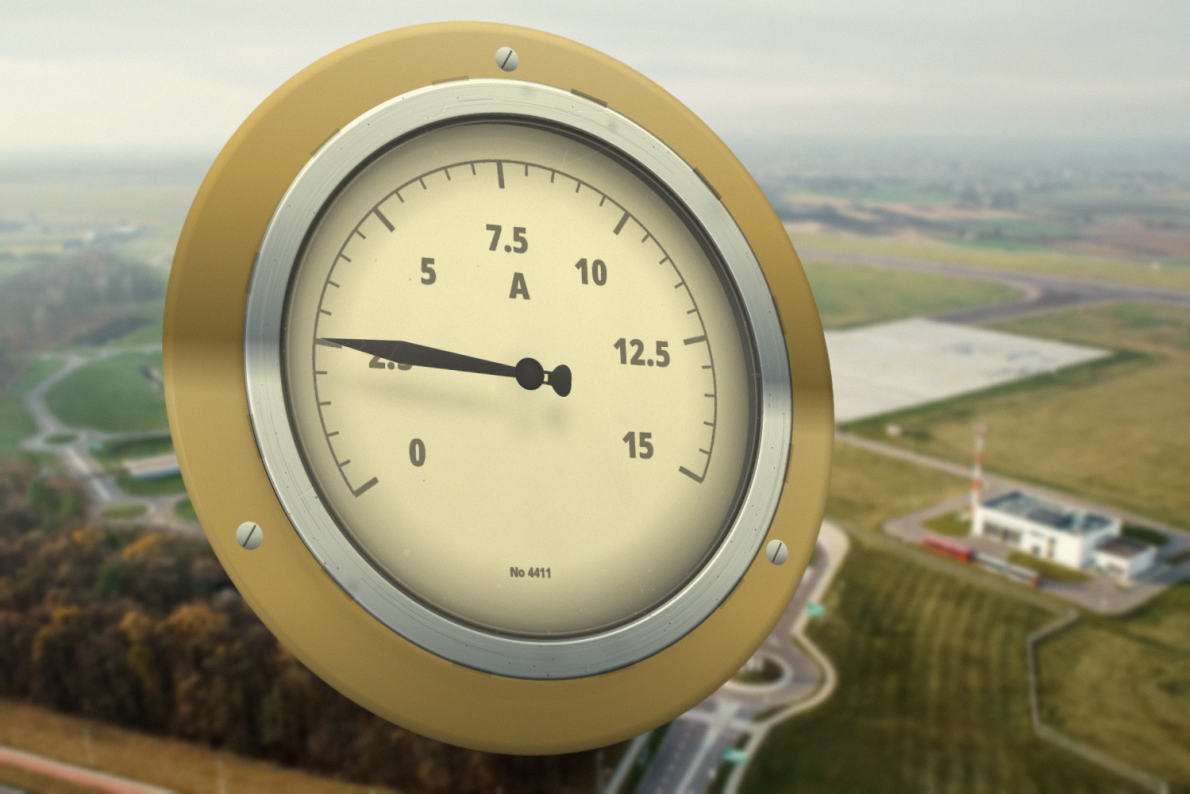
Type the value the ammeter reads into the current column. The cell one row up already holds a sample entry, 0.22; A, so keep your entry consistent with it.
2.5; A
